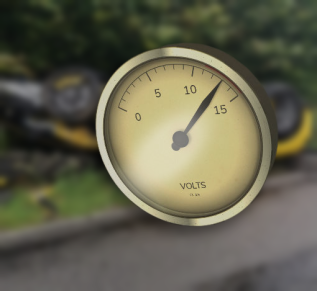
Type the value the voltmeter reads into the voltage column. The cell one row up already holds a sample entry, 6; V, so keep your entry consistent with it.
13; V
